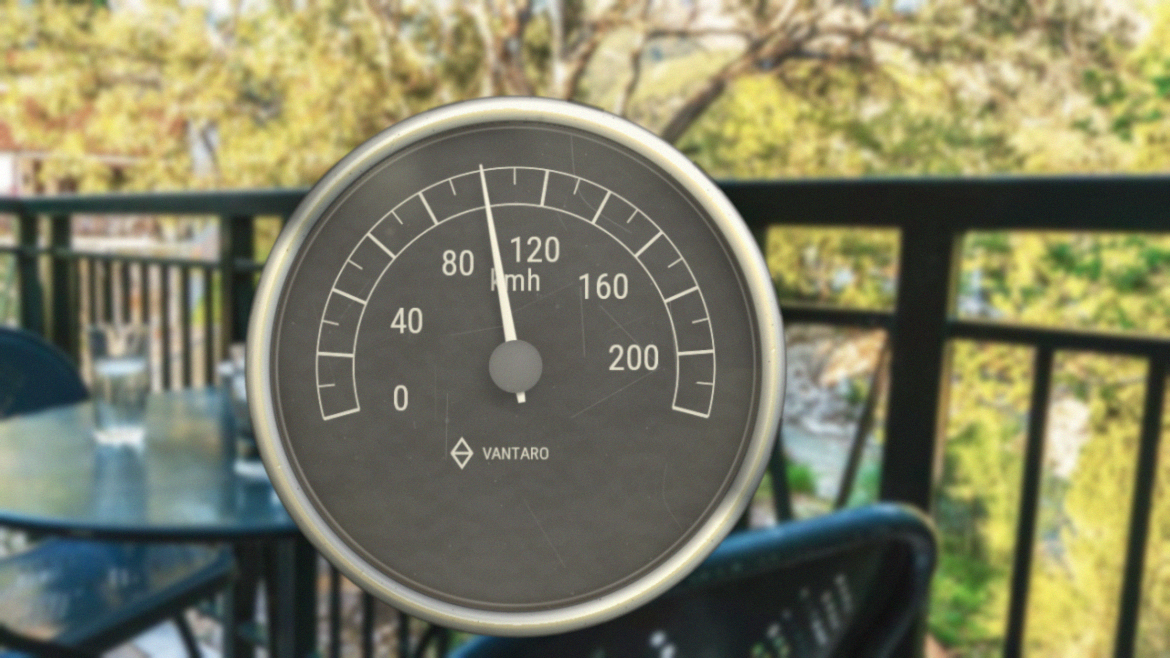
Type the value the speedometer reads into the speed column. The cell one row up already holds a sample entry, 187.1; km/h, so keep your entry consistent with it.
100; km/h
